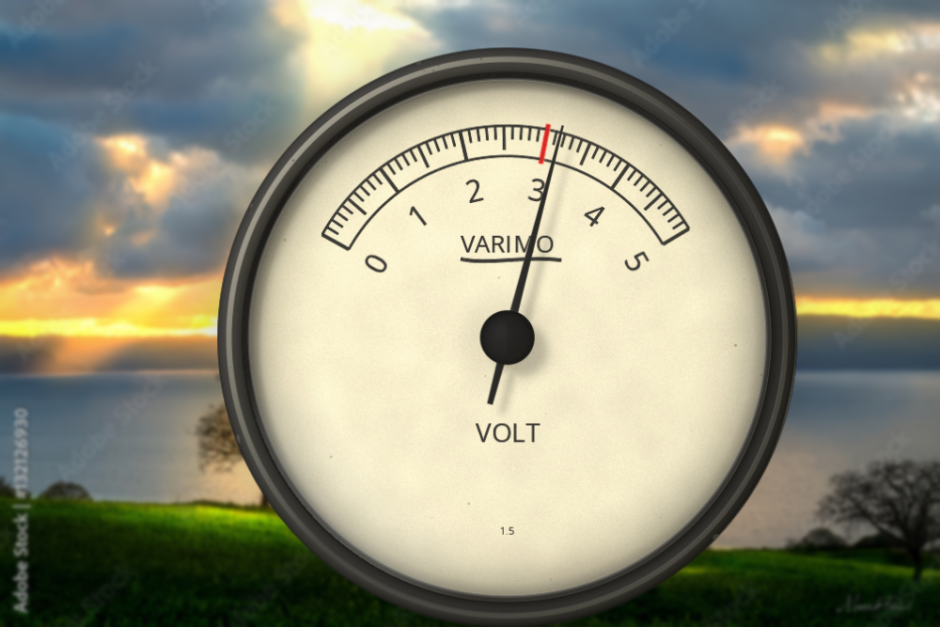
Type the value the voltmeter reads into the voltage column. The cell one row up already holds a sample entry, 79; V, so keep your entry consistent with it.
3.15; V
